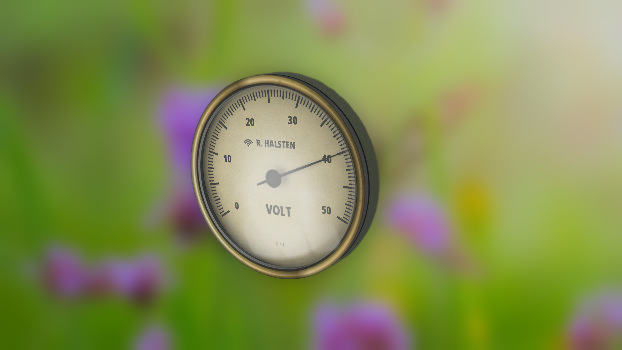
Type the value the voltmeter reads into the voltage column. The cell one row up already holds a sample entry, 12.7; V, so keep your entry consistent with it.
40; V
